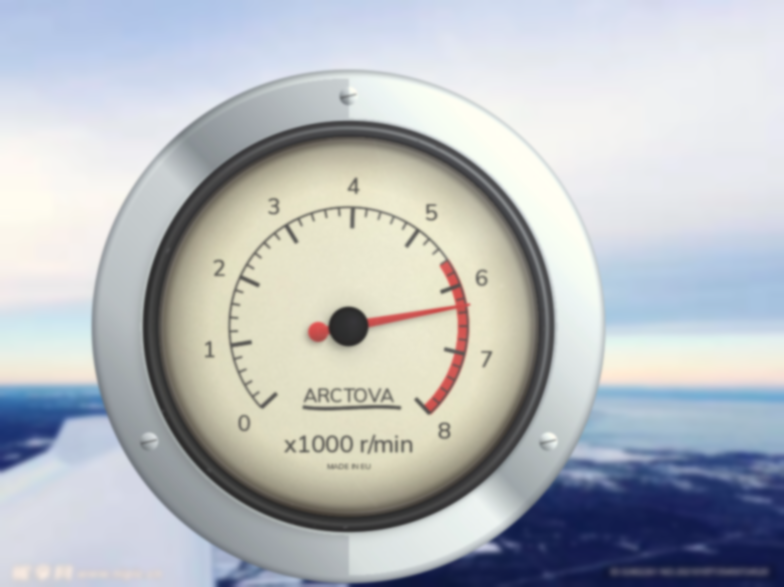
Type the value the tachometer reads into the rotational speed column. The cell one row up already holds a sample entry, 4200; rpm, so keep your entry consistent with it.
6300; rpm
